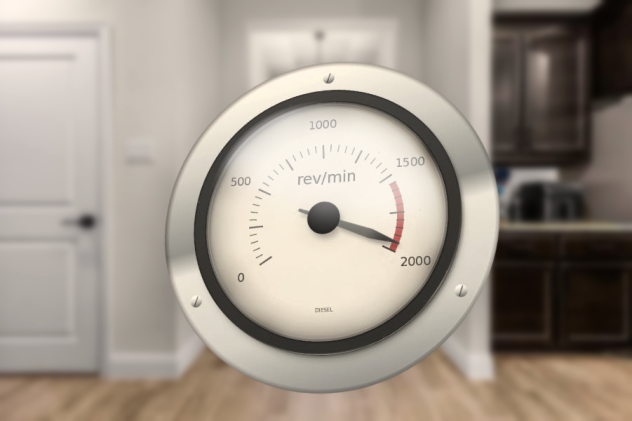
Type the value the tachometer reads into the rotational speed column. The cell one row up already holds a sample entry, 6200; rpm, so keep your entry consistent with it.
1950; rpm
